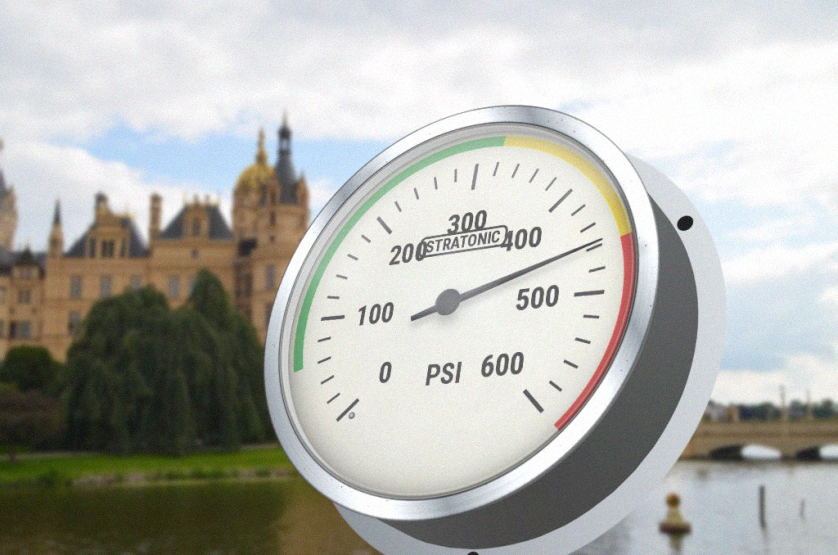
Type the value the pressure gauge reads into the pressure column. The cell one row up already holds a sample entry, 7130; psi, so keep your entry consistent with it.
460; psi
